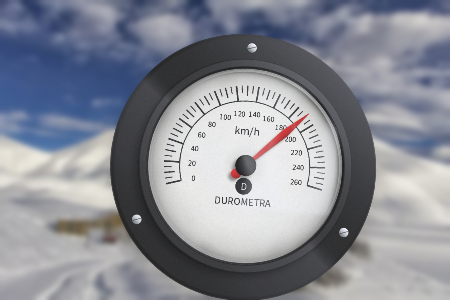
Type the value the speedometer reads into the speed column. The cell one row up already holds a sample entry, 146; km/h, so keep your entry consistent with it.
190; km/h
